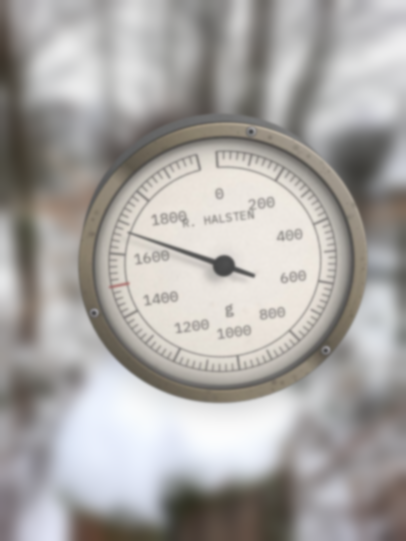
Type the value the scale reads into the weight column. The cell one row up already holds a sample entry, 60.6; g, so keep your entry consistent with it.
1680; g
